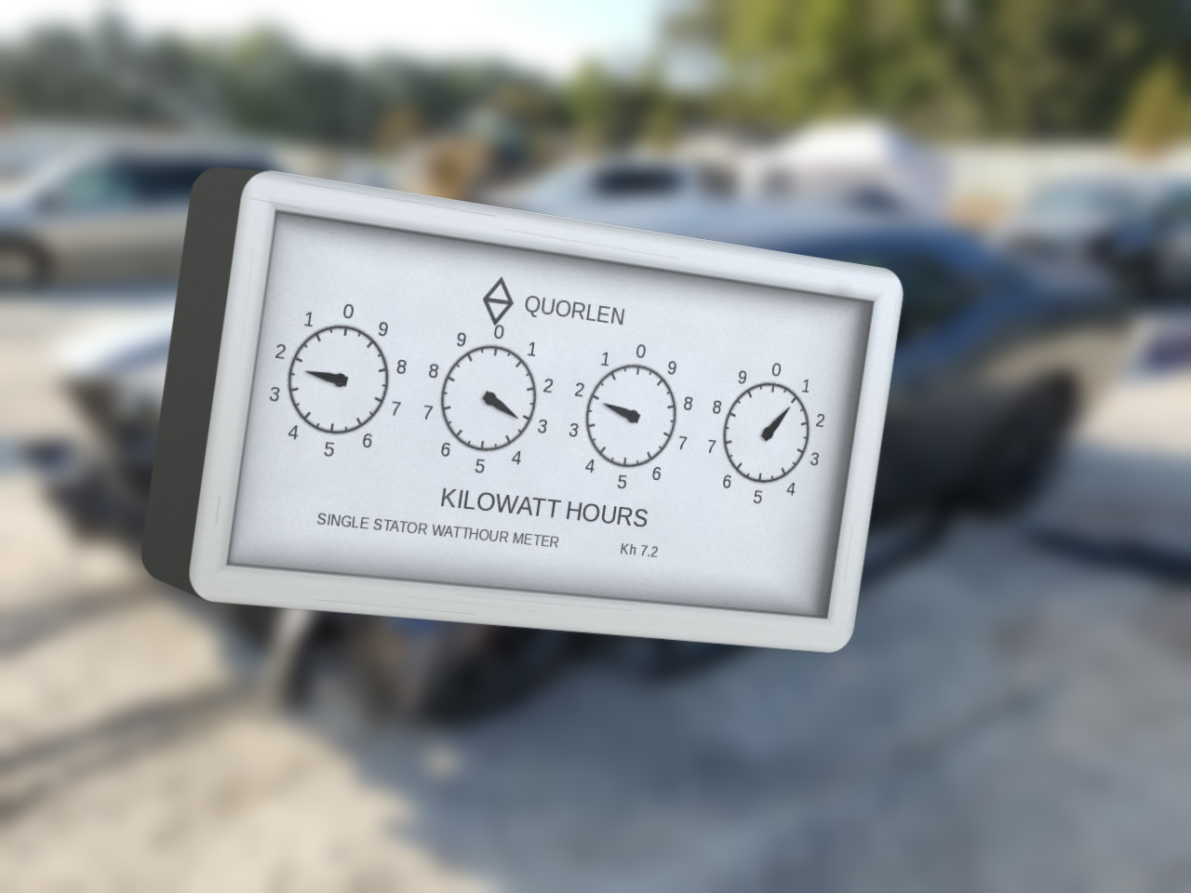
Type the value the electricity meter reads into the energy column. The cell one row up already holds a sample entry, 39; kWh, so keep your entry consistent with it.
2321; kWh
